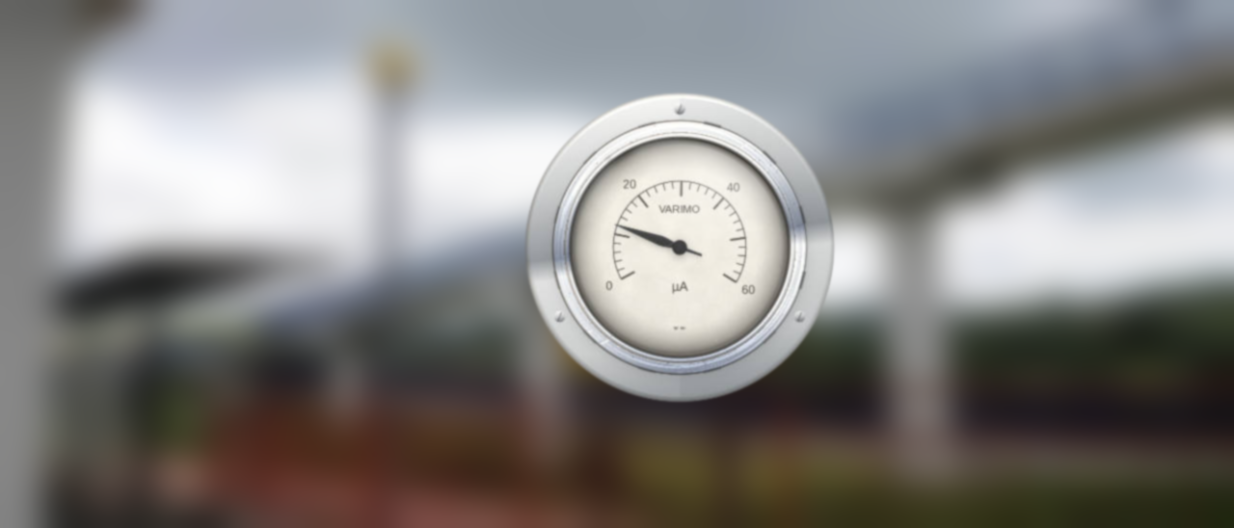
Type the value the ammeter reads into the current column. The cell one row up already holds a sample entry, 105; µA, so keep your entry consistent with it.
12; µA
